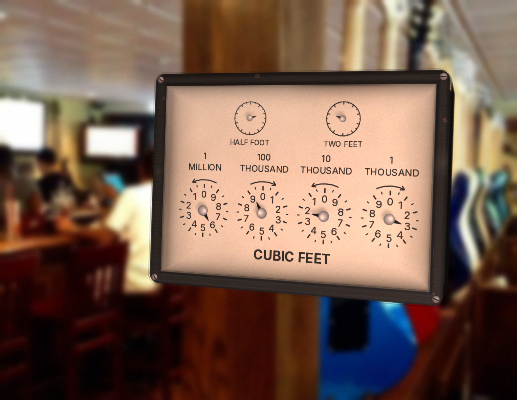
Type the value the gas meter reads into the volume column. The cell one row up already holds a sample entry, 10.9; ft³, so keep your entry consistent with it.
592300; ft³
